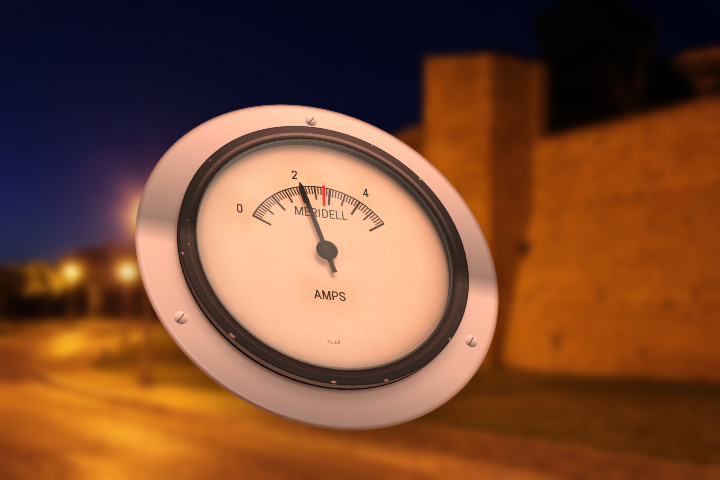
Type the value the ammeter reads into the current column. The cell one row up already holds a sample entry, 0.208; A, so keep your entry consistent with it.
2; A
